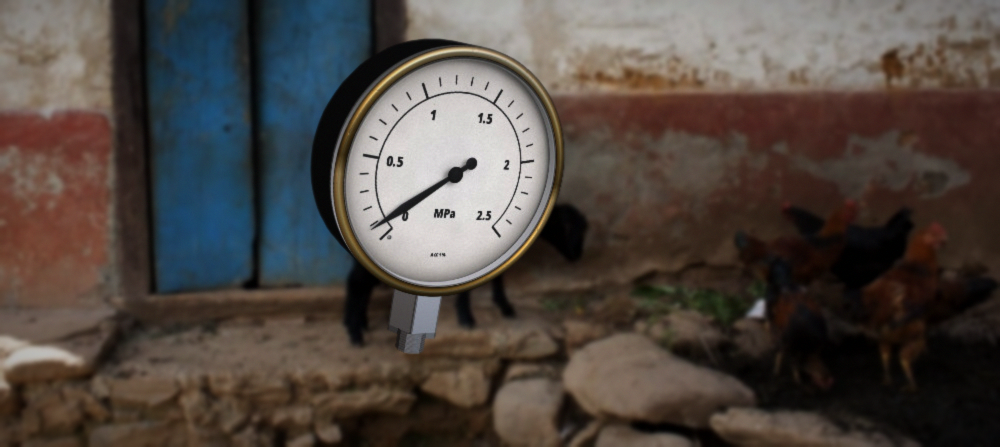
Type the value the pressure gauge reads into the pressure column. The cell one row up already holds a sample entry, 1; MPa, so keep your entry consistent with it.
0.1; MPa
